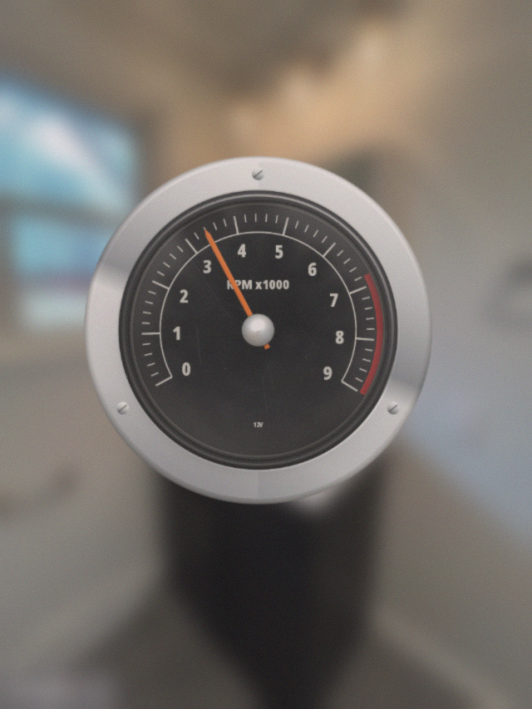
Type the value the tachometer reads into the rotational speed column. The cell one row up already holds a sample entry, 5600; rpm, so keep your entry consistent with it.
3400; rpm
